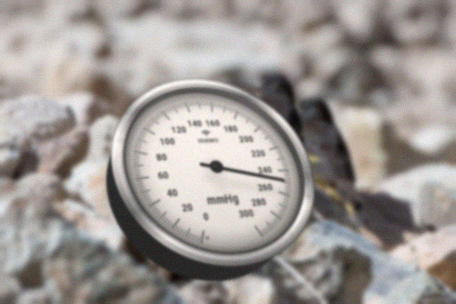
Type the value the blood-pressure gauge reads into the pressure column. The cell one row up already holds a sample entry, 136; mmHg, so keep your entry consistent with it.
250; mmHg
